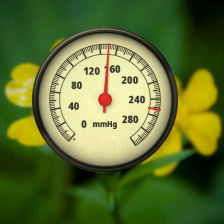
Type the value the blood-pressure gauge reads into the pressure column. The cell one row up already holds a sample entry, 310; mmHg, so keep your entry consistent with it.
150; mmHg
